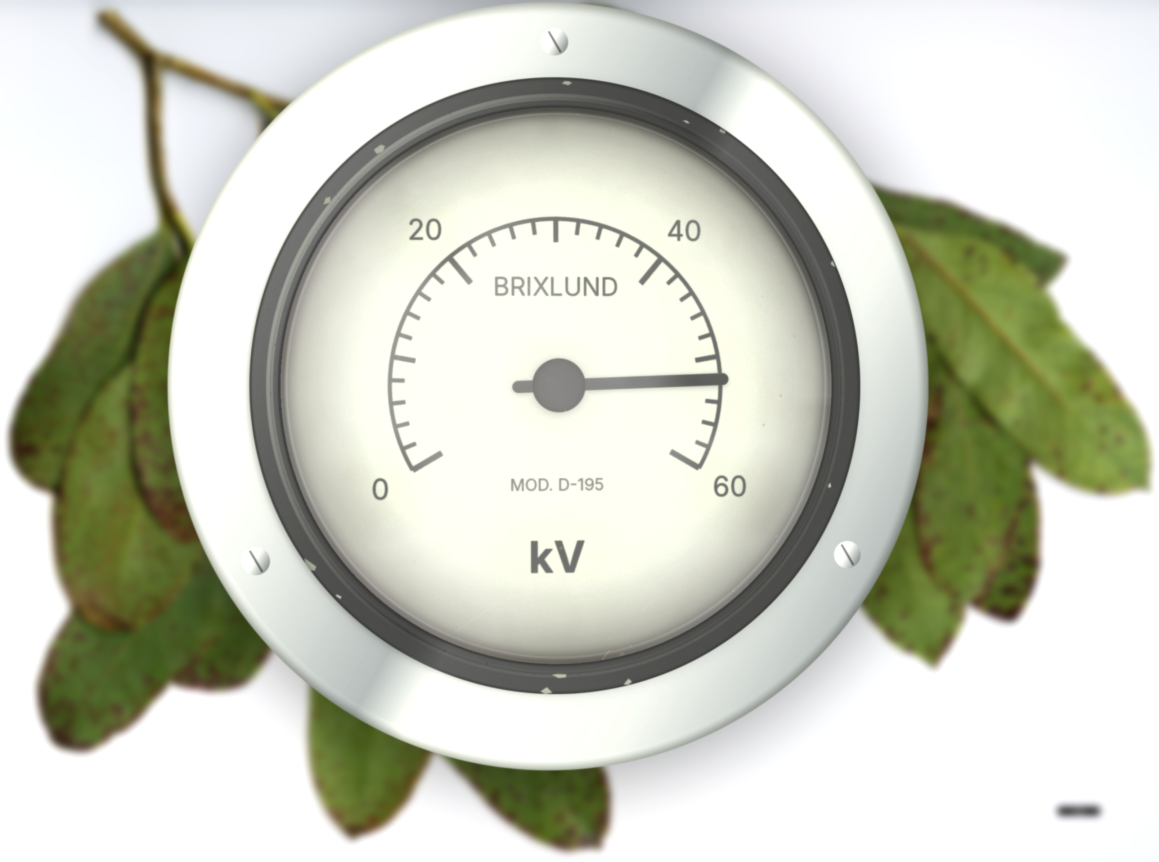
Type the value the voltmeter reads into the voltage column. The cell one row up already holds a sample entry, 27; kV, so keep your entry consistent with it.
52; kV
